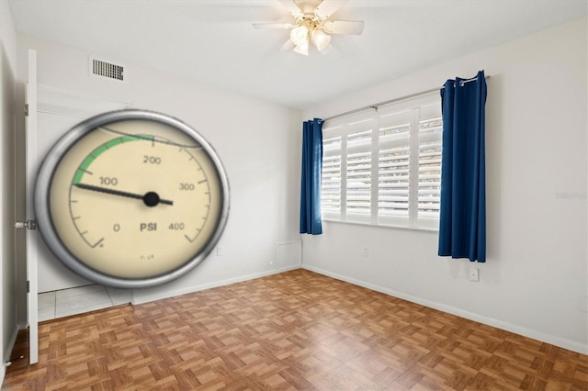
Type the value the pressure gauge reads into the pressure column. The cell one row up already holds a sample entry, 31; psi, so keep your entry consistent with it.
80; psi
